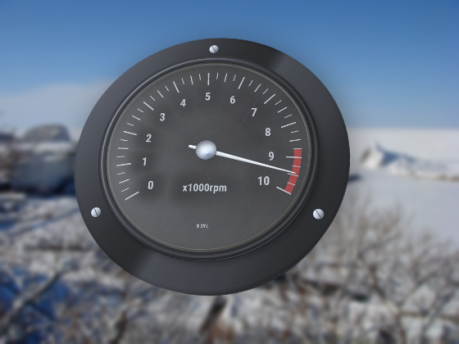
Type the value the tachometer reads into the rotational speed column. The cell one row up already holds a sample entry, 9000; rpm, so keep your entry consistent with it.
9500; rpm
